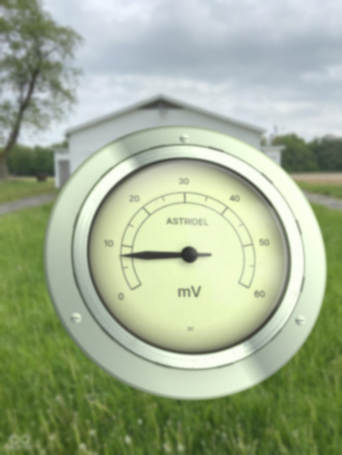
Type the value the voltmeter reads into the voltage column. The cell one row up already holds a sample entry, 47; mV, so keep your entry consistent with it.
7.5; mV
